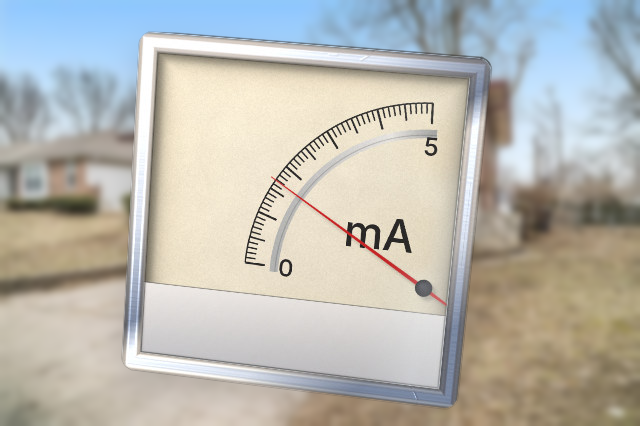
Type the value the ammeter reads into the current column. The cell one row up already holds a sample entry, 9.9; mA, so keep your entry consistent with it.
1.7; mA
